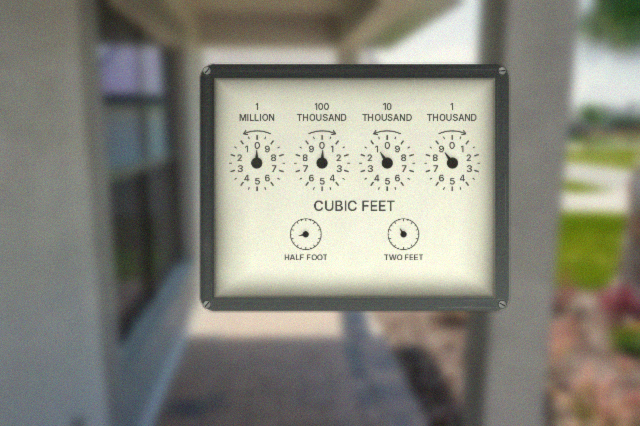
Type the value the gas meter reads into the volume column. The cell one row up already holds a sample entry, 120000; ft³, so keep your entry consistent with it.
900; ft³
